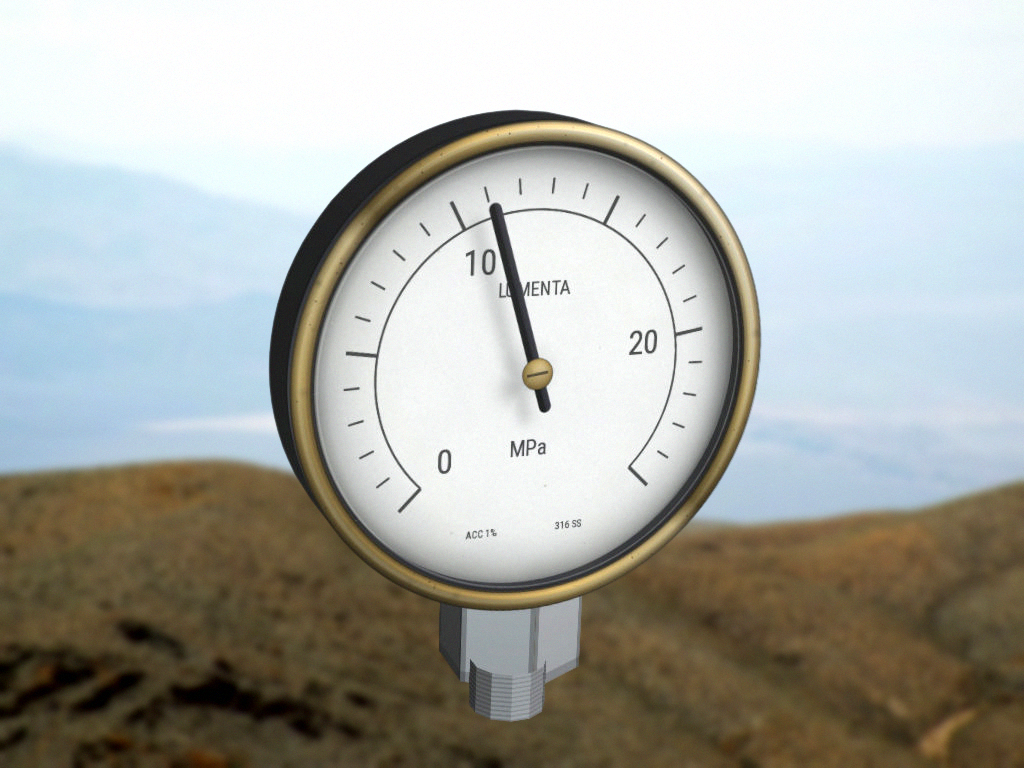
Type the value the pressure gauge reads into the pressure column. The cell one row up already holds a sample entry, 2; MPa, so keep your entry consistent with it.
11; MPa
